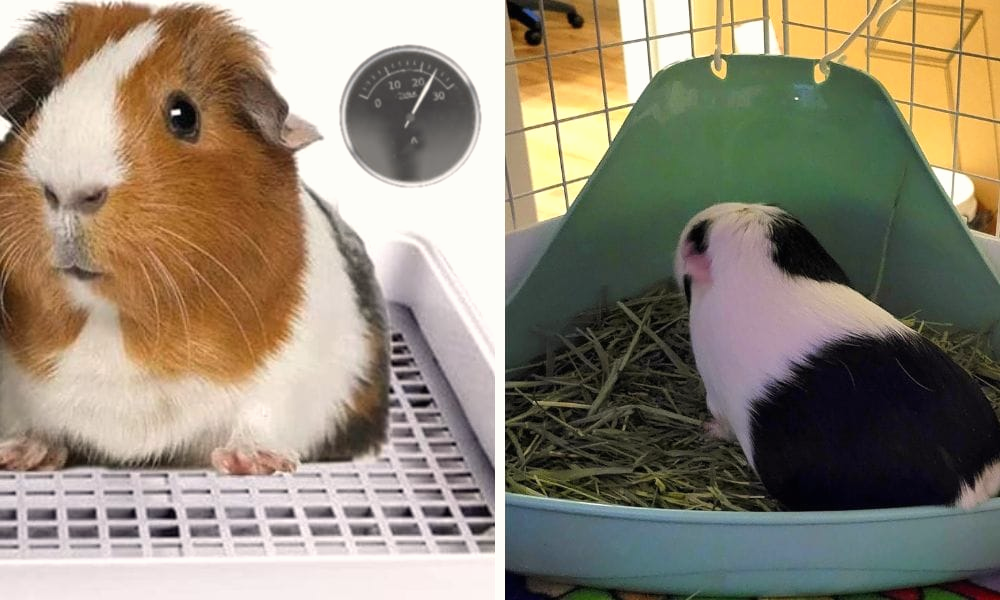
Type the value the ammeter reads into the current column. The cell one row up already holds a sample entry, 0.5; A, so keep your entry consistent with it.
24; A
